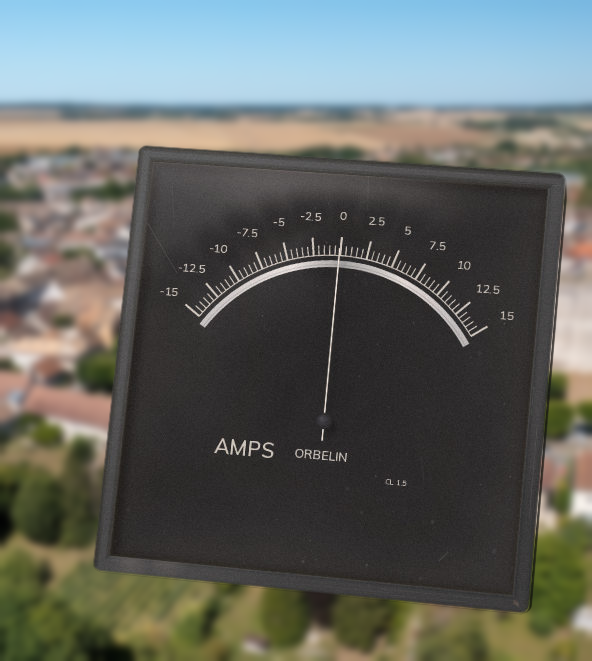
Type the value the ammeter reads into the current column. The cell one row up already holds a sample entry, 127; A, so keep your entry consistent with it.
0; A
